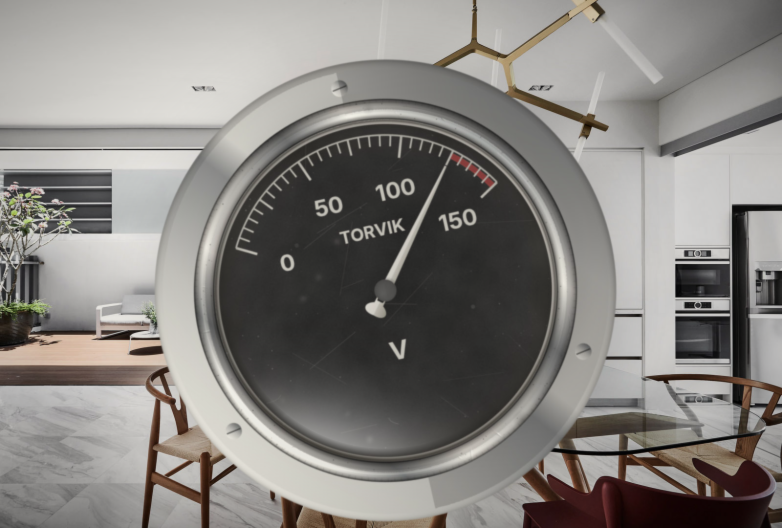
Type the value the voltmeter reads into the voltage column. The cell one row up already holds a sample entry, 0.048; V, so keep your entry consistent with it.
125; V
